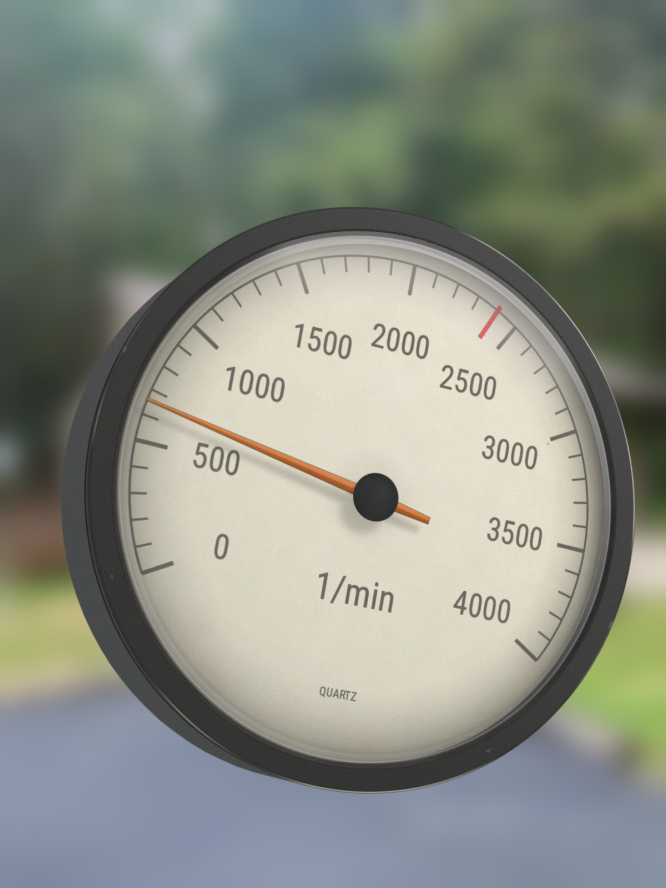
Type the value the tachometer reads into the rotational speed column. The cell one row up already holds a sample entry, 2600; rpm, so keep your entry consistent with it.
650; rpm
